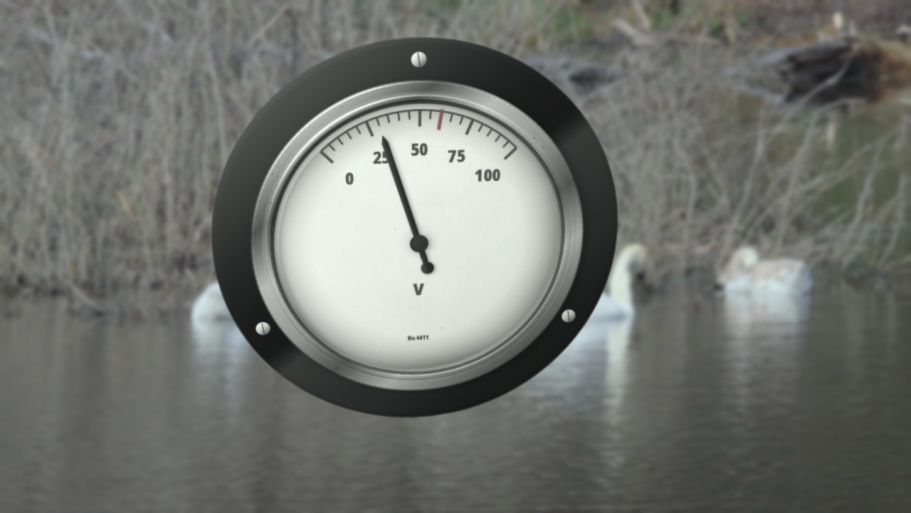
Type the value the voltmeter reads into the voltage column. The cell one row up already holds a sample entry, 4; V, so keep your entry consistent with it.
30; V
